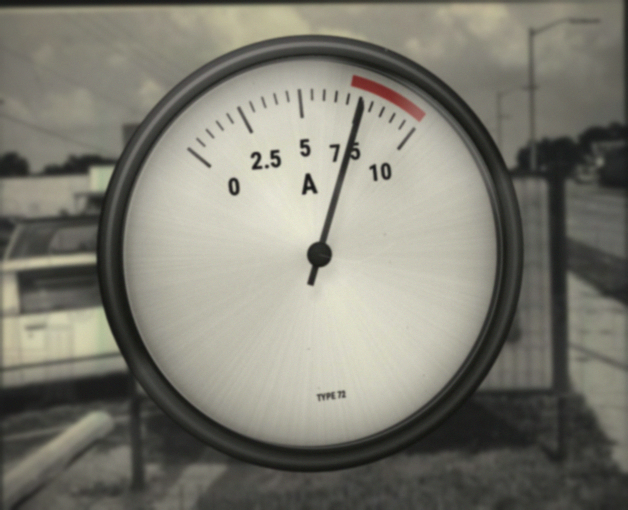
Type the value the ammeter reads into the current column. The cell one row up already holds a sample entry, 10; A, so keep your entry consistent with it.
7.5; A
